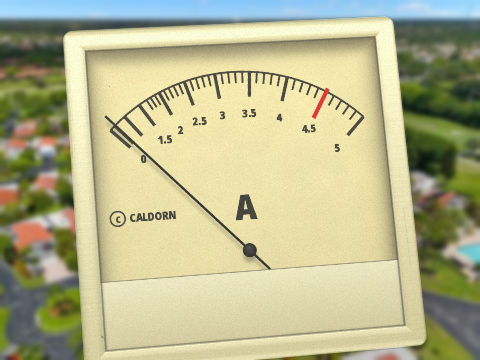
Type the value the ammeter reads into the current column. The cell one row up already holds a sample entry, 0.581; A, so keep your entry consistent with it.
0.5; A
